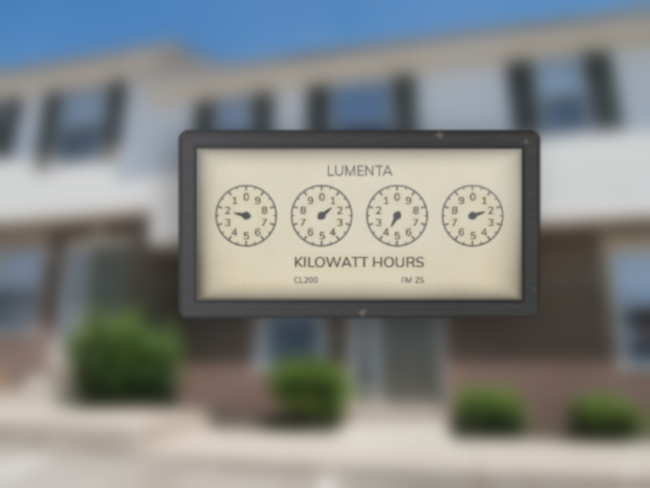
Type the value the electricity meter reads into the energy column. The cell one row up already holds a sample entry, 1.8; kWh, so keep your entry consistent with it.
2142; kWh
